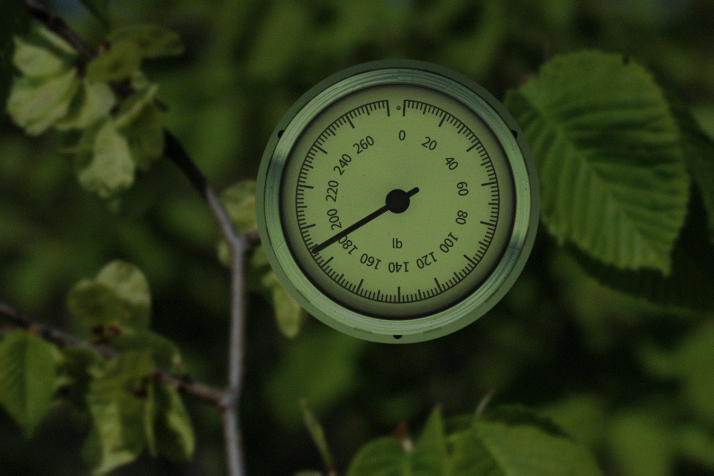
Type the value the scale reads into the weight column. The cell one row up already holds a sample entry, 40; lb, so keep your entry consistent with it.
188; lb
